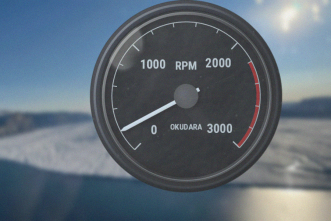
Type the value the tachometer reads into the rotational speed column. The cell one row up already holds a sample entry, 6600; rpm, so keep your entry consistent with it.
200; rpm
